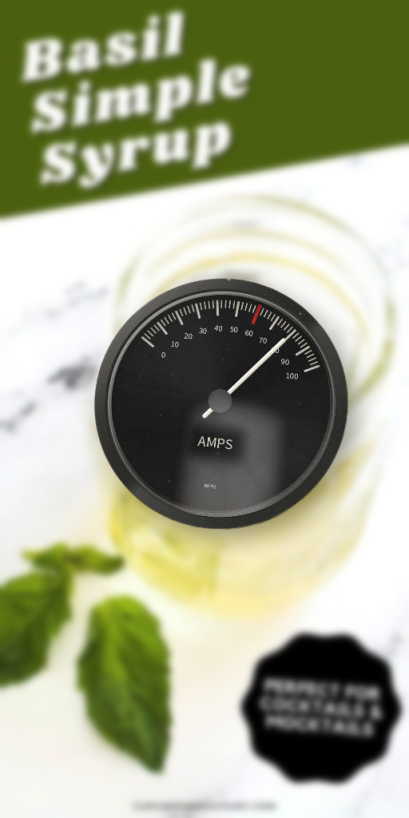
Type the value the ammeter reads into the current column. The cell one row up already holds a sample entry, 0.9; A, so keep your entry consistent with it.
80; A
